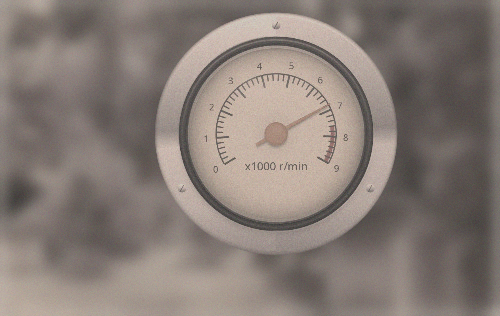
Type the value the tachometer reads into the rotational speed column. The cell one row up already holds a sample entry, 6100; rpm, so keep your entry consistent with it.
6800; rpm
